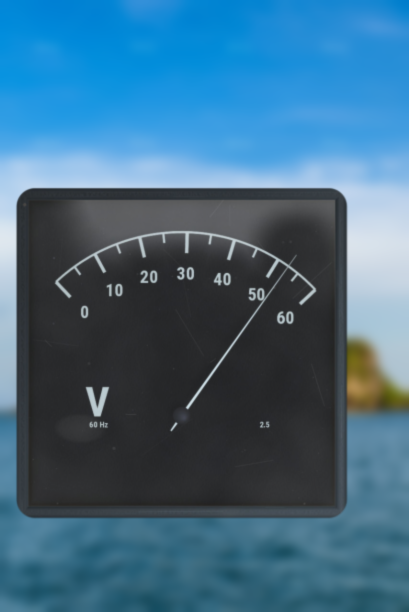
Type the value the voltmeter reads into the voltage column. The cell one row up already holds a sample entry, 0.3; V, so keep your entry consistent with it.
52.5; V
